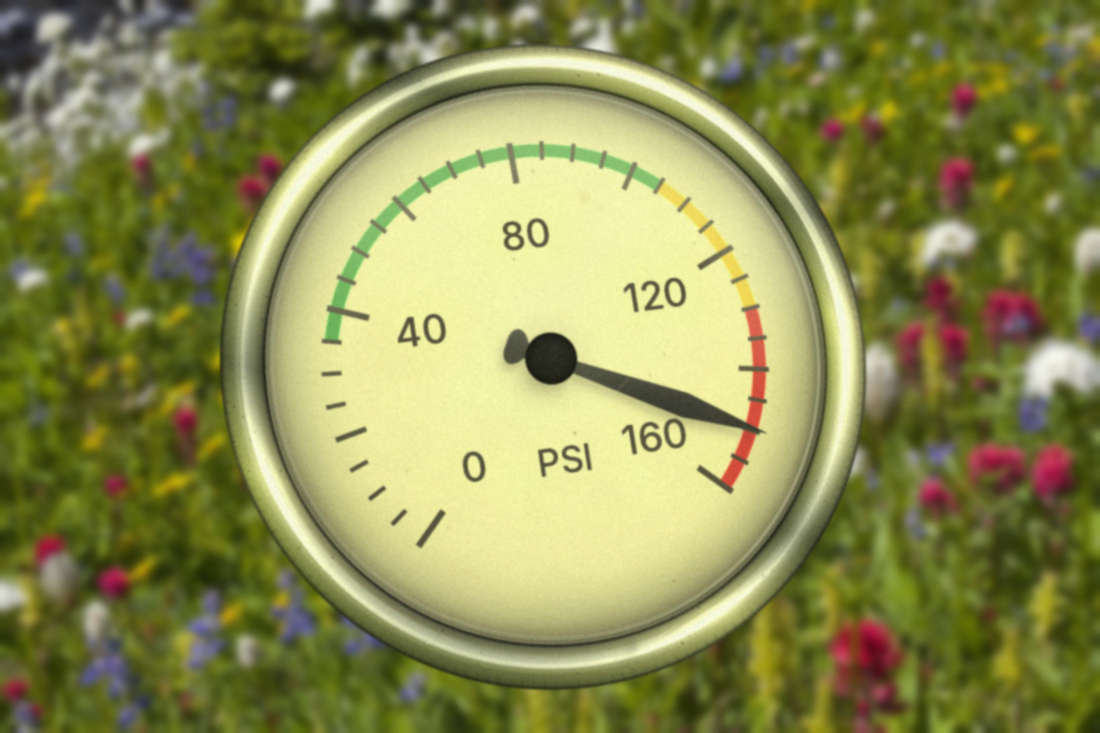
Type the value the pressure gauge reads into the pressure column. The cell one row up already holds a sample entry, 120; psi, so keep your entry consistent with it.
150; psi
